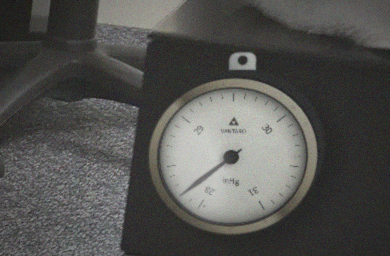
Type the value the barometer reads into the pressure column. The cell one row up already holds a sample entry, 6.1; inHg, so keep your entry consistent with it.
28.2; inHg
